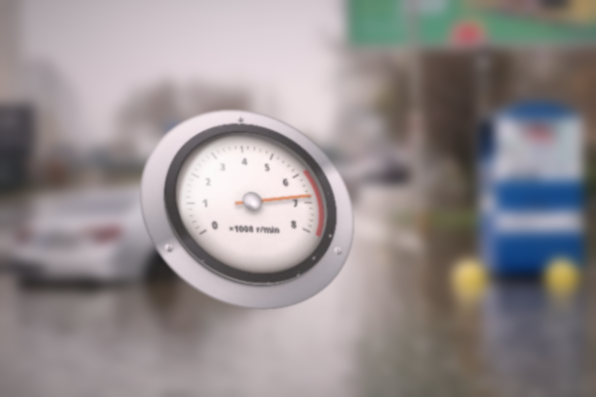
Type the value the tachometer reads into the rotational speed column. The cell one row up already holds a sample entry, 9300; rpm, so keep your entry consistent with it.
6800; rpm
